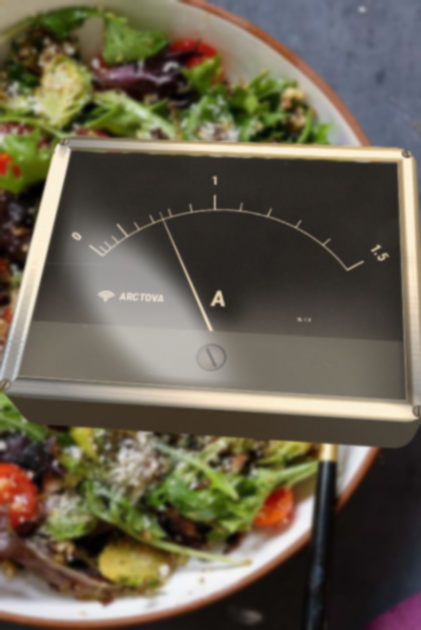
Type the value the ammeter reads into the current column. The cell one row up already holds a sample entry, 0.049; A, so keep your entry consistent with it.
0.75; A
